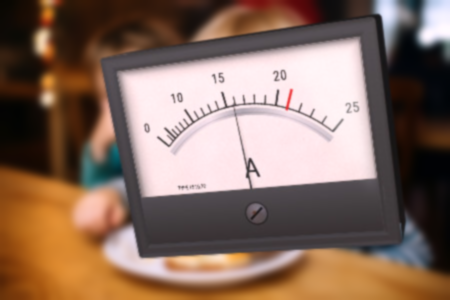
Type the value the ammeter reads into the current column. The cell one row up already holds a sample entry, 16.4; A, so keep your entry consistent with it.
16; A
